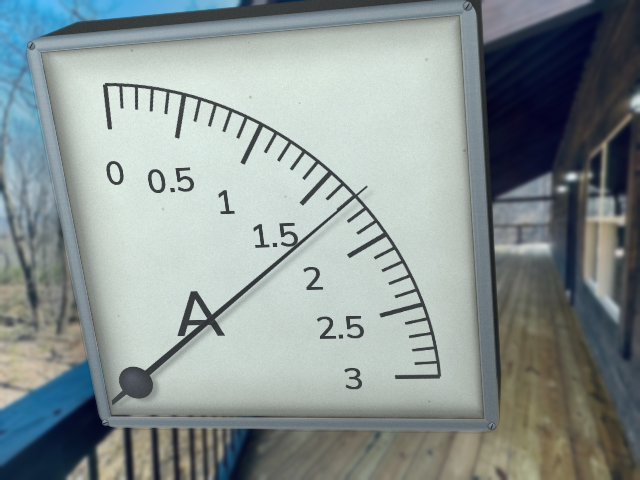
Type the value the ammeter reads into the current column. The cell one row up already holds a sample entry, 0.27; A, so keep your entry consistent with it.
1.7; A
